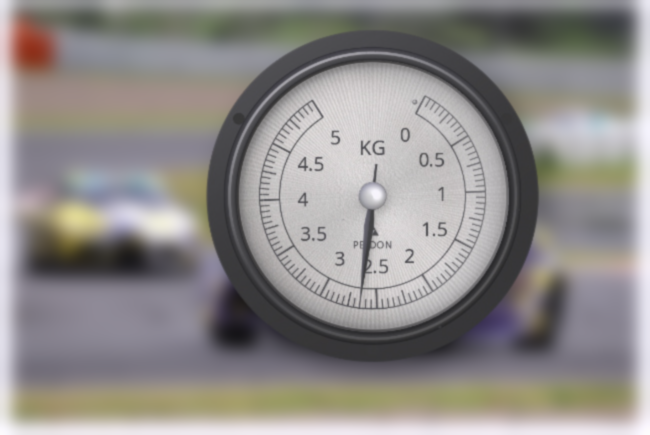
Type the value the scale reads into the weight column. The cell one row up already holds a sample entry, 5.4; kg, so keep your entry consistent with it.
2.65; kg
